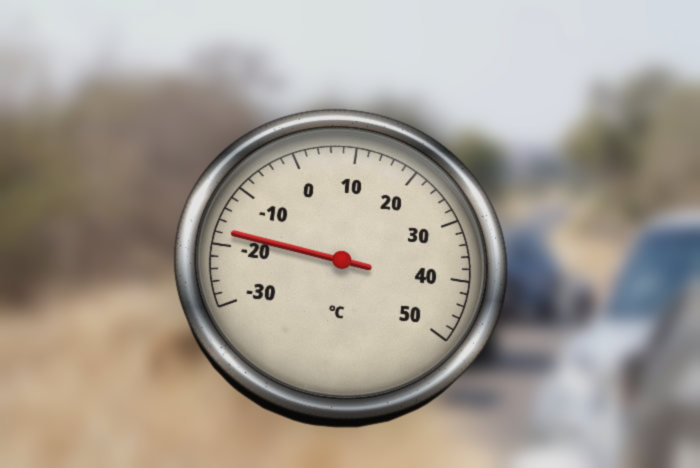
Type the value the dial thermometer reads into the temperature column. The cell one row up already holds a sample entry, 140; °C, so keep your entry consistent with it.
-18; °C
